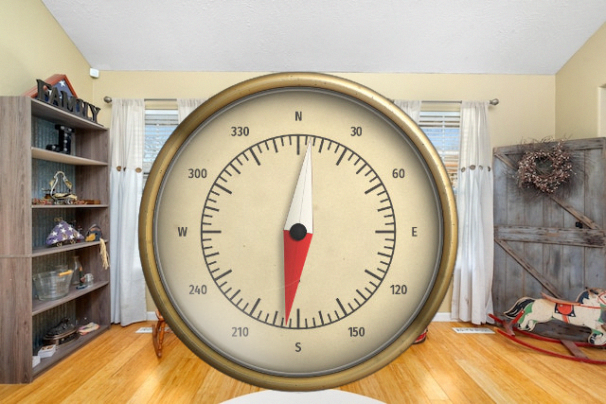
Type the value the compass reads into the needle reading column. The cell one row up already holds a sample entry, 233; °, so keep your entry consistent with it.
187.5; °
